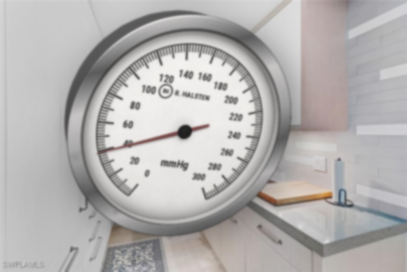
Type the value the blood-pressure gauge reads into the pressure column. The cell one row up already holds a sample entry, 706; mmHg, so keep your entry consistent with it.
40; mmHg
